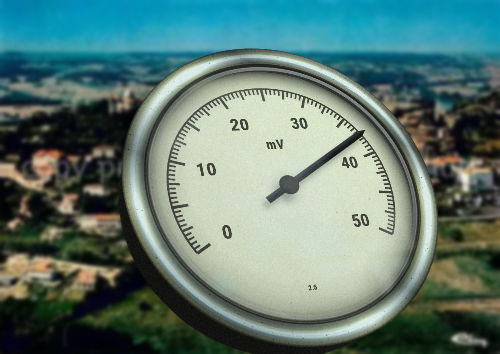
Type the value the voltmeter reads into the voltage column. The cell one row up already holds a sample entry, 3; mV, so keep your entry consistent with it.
37.5; mV
